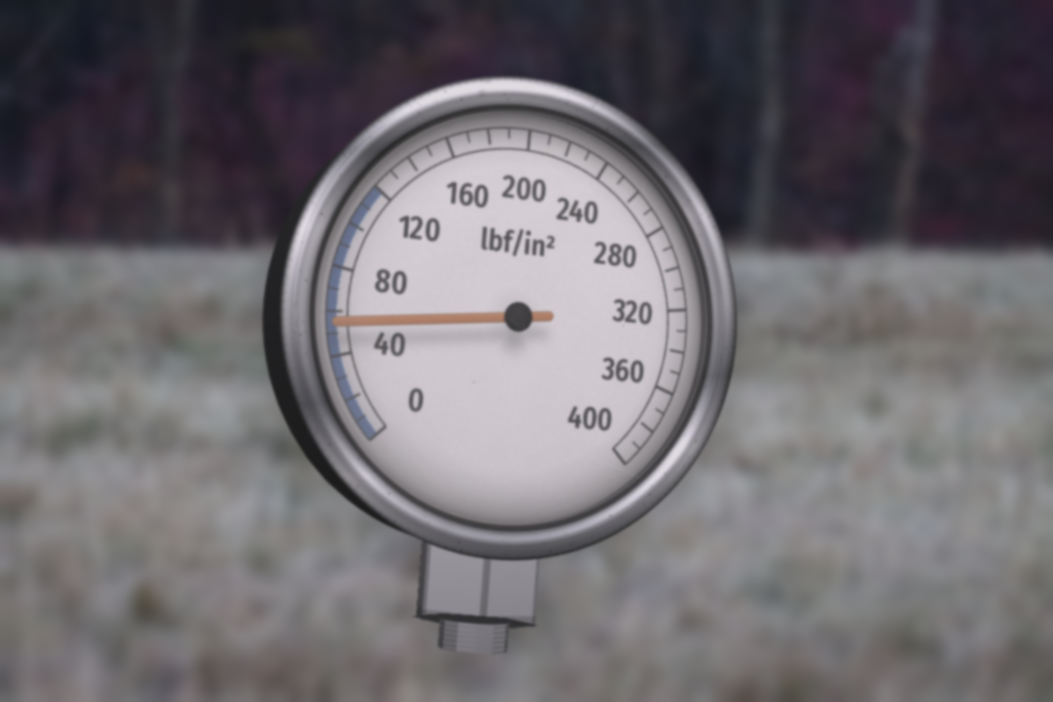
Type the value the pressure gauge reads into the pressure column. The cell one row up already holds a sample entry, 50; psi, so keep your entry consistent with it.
55; psi
